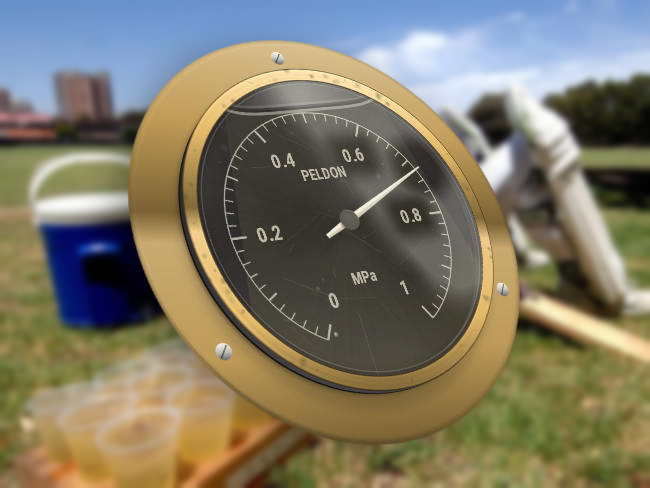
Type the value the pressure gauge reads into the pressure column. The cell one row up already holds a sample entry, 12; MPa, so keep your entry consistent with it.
0.72; MPa
